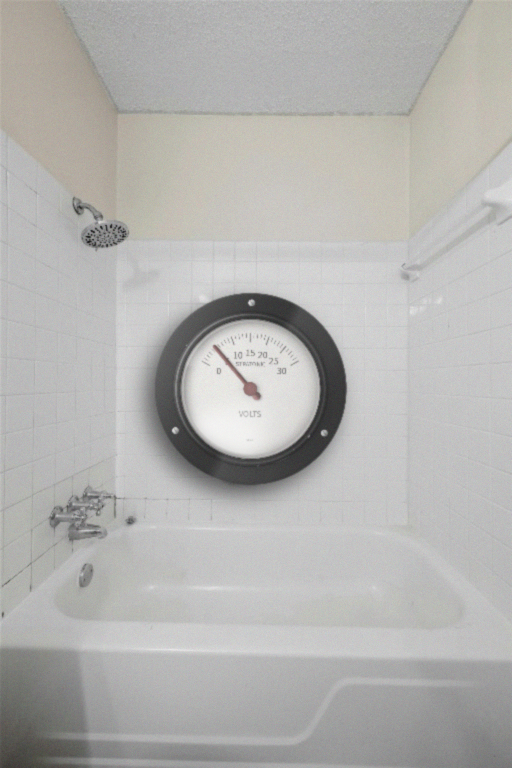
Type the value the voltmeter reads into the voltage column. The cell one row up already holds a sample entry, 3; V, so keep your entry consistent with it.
5; V
